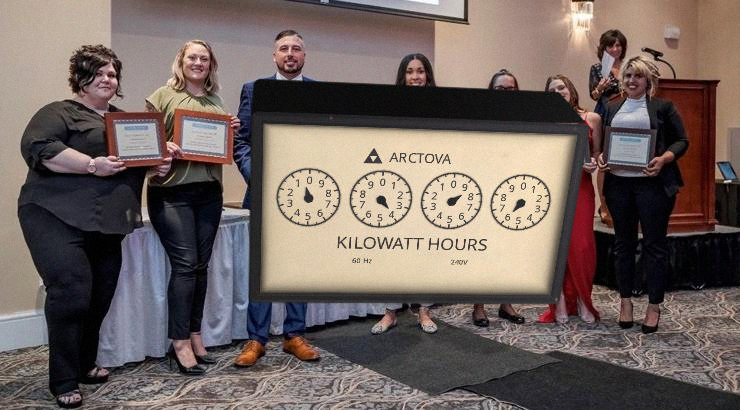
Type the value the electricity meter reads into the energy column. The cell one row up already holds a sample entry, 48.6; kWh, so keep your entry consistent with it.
386; kWh
